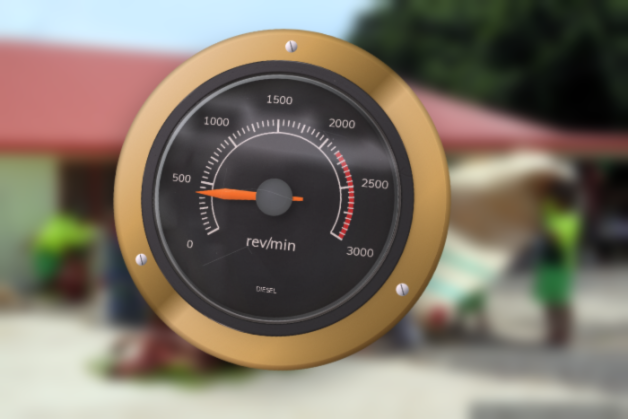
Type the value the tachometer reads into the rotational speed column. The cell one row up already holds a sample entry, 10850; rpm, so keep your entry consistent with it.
400; rpm
